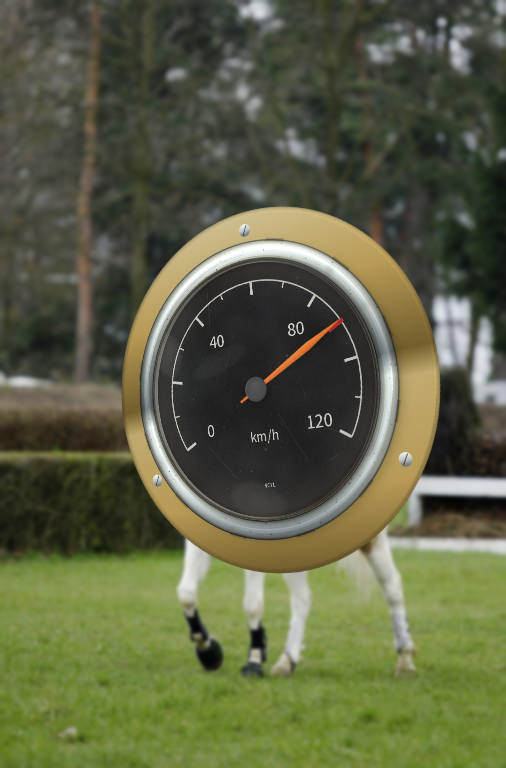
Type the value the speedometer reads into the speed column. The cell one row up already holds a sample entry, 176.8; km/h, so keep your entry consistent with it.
90; km/h
